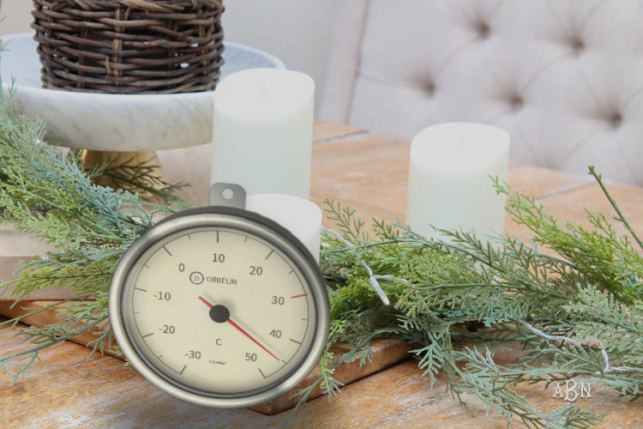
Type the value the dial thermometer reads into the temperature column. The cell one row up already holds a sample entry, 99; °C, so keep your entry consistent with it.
45; °C
